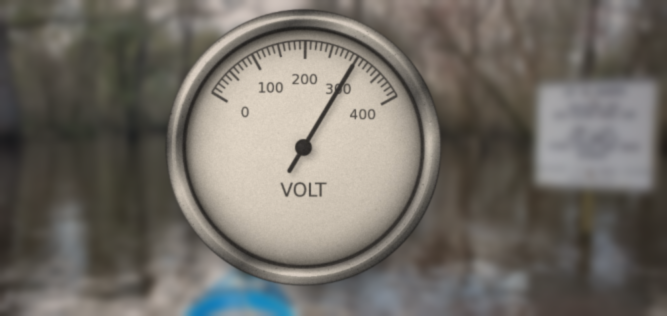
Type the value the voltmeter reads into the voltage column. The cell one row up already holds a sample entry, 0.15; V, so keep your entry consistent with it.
300; V
